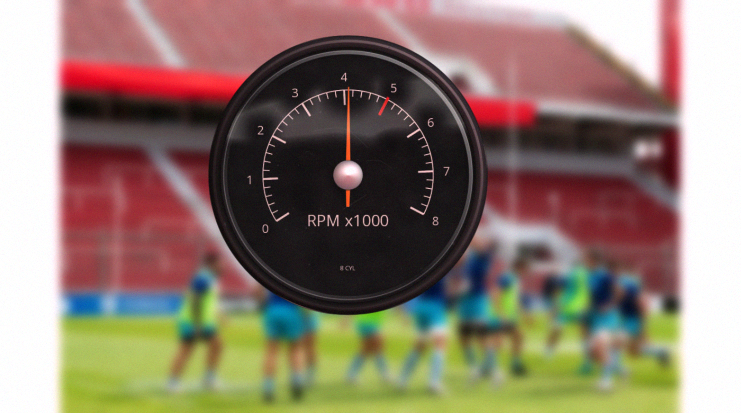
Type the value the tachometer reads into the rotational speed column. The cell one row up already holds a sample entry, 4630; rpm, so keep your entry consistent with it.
4100; rpm
